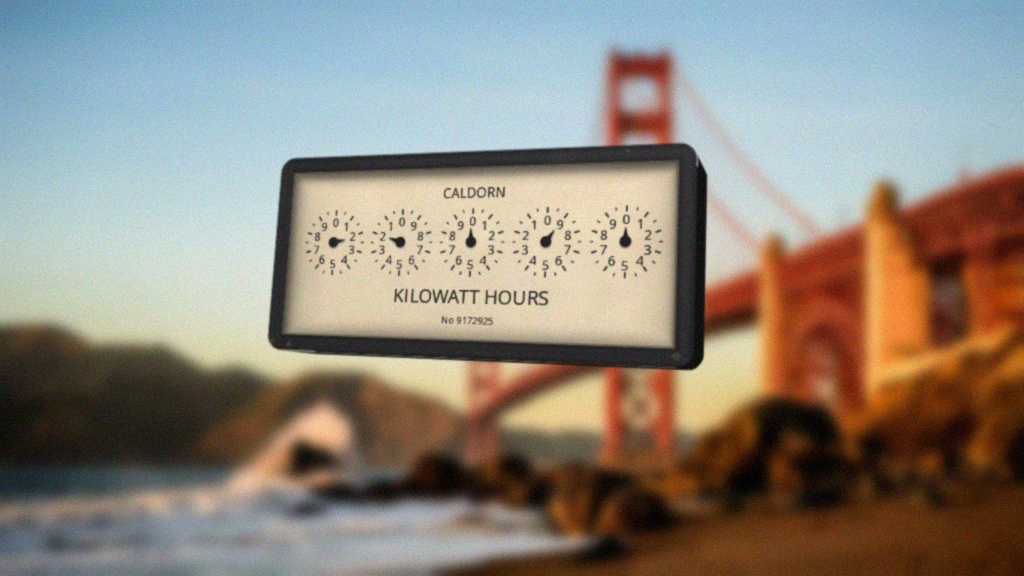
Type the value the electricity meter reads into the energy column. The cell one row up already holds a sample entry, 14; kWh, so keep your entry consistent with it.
21990; kWh
